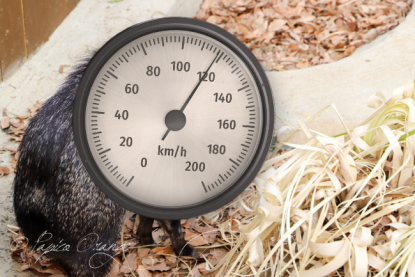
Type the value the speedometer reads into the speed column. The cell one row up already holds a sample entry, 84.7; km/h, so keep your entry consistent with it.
118; km/h
